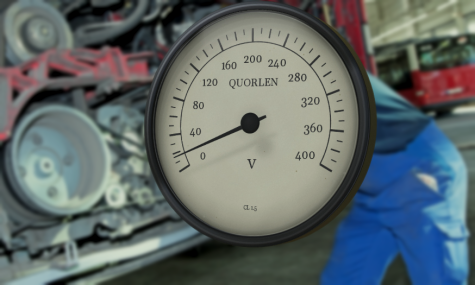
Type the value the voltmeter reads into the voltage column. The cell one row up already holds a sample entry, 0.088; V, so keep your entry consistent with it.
15; V
